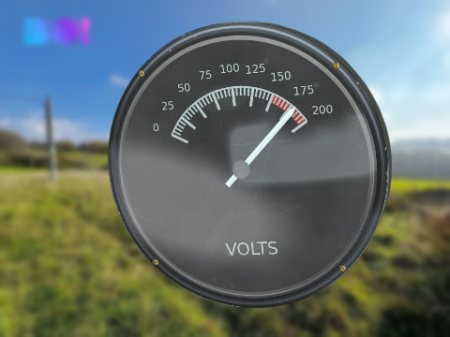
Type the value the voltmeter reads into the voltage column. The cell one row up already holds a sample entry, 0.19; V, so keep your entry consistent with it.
180; V
